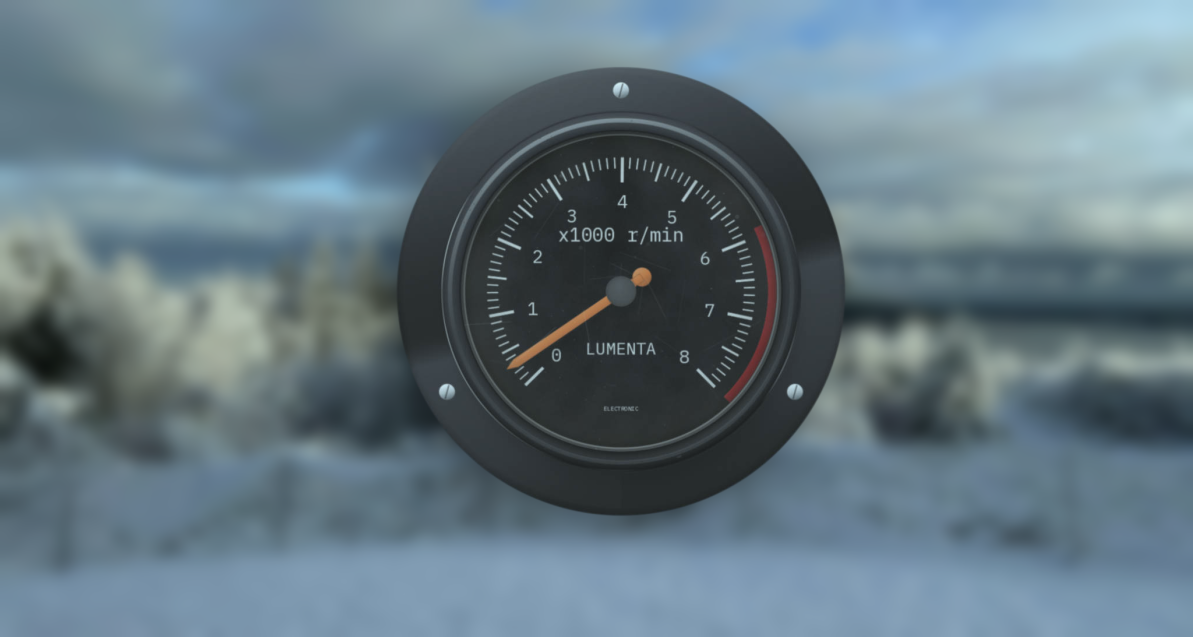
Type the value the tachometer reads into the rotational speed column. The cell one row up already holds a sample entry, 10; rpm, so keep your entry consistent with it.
300; rpm
